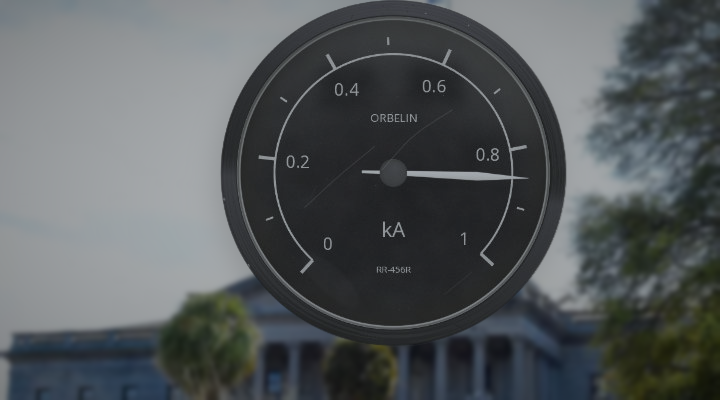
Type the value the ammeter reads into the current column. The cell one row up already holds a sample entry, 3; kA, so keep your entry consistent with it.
0.85; kA
